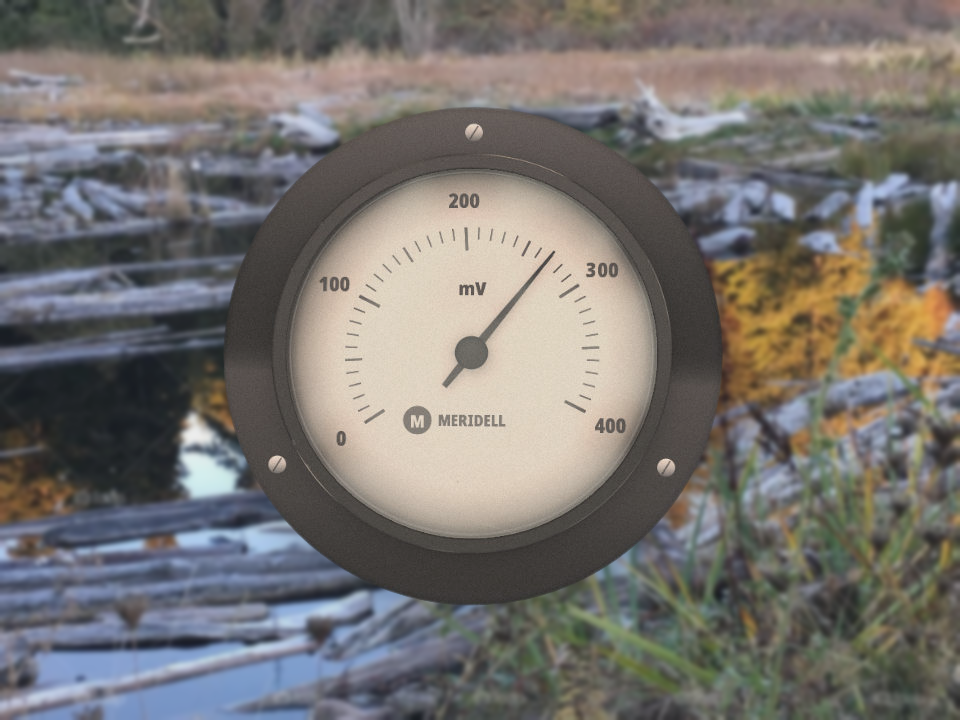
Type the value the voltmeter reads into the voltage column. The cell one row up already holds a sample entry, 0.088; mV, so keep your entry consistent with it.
270; mV
